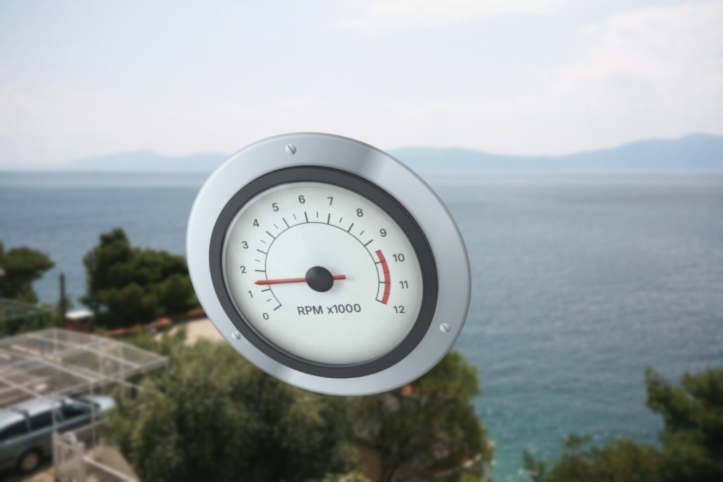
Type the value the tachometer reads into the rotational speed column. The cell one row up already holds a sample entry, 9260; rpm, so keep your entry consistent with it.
1500; rpm
